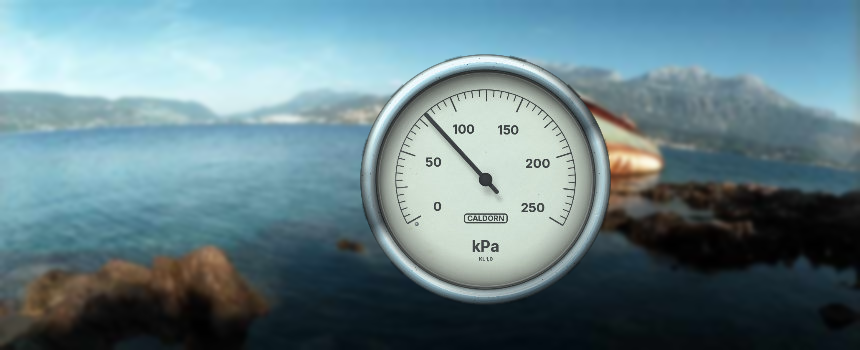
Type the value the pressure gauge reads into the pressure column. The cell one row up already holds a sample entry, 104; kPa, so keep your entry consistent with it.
80; kPa
